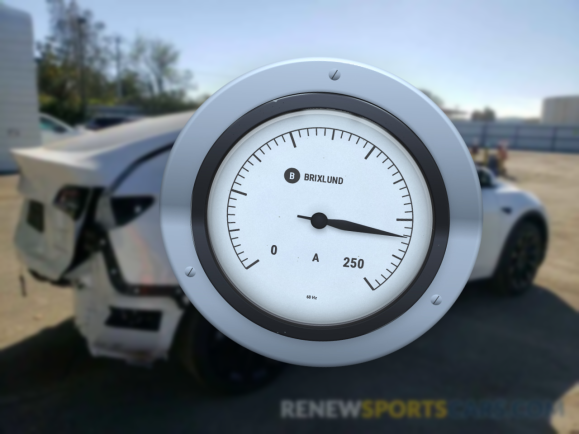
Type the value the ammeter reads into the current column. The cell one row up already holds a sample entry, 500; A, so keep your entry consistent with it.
210; A
